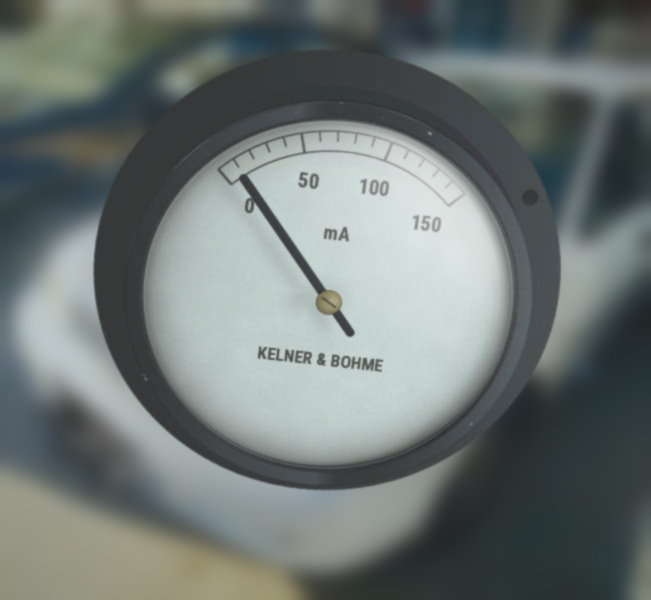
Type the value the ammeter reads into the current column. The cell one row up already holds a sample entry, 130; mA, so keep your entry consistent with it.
10; mA
